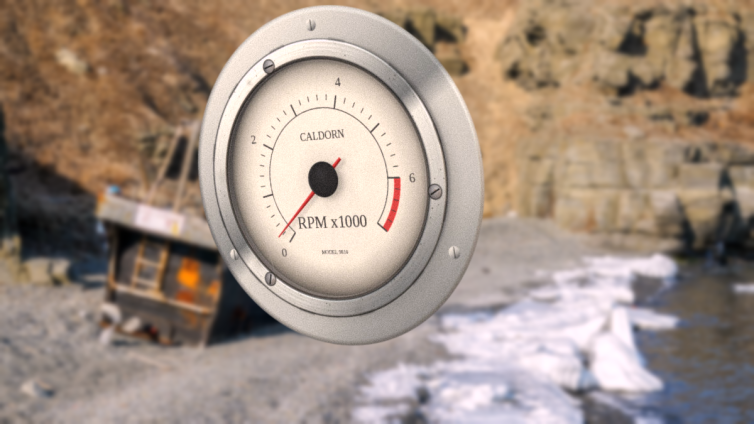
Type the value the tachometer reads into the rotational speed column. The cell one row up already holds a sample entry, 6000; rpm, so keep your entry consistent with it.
200; rpm
